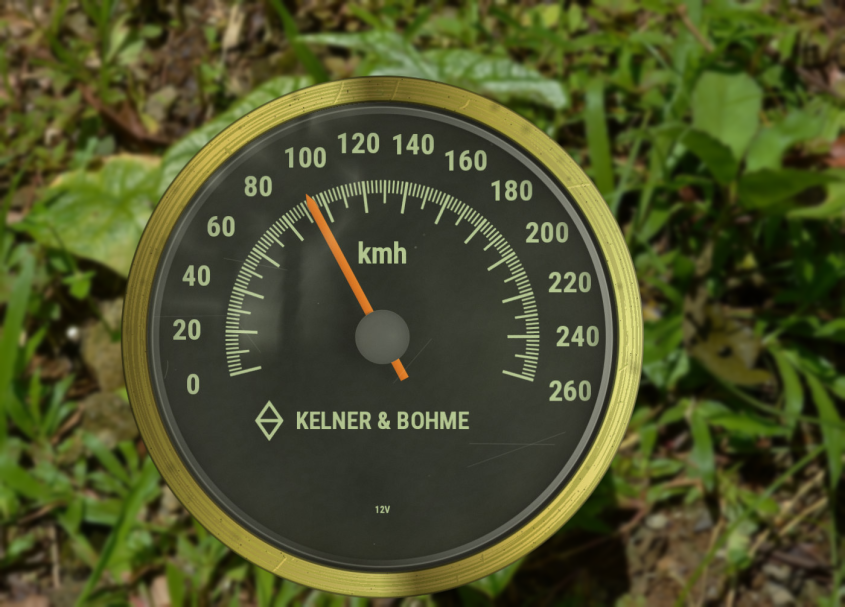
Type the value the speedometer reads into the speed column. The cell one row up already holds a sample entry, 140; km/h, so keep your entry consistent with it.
94; km/h
